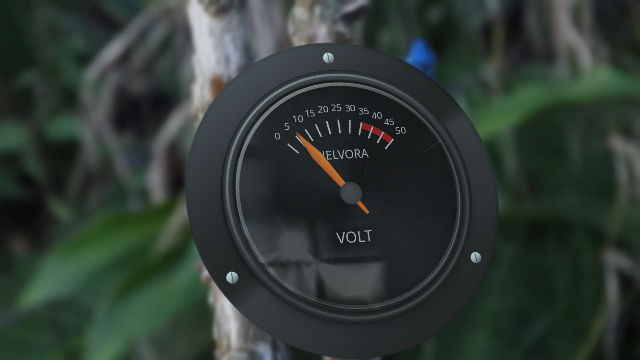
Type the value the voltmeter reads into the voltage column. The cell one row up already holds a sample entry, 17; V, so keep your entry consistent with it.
5; V
